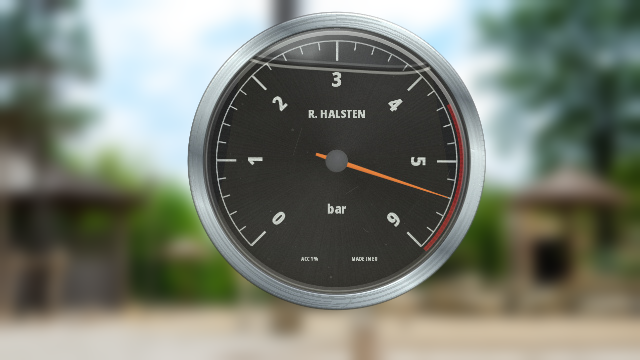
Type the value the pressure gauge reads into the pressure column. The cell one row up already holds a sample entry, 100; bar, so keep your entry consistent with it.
5.4; bar
